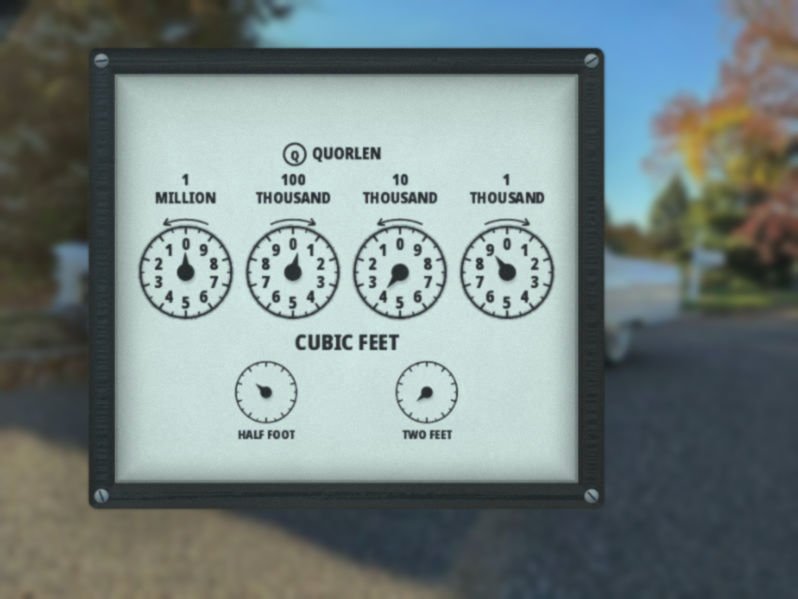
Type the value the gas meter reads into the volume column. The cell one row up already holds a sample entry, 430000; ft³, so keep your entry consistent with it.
3900; ft³
